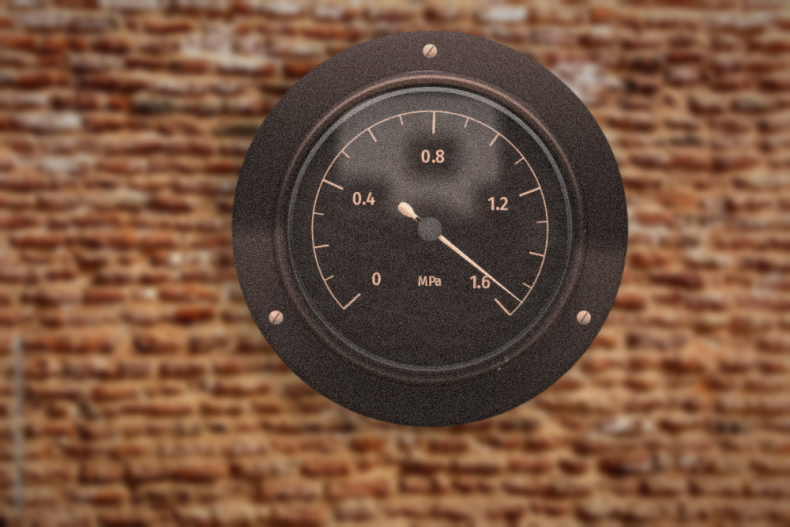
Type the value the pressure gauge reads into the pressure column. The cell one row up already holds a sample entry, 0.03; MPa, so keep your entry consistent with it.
1.55; MPa
